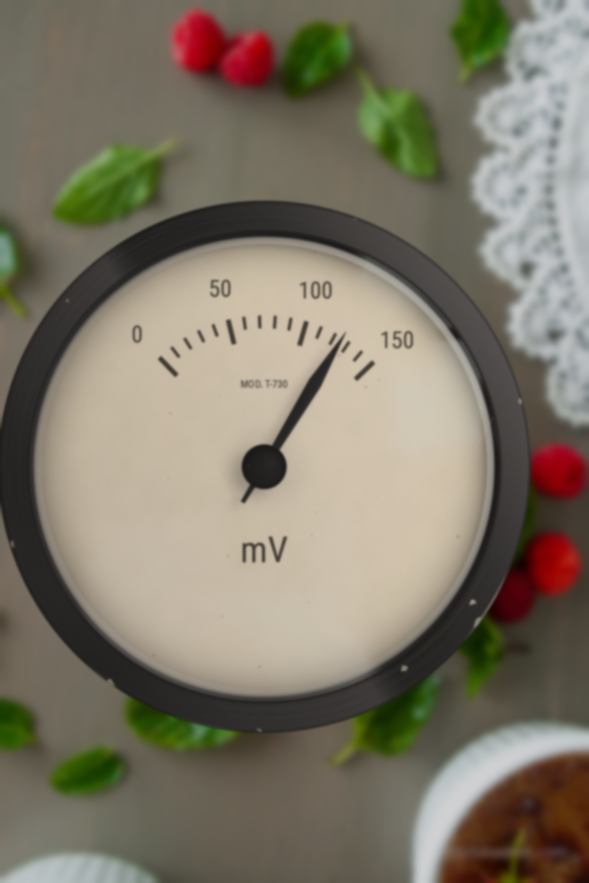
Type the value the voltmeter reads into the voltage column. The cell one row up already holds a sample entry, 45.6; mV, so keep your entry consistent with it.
125; mV
